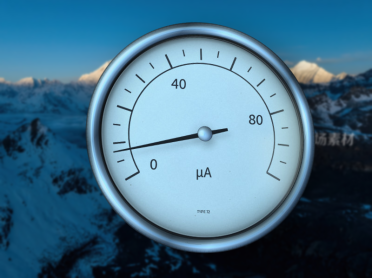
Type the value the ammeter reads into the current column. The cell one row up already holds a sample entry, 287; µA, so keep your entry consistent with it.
7.5; µA
